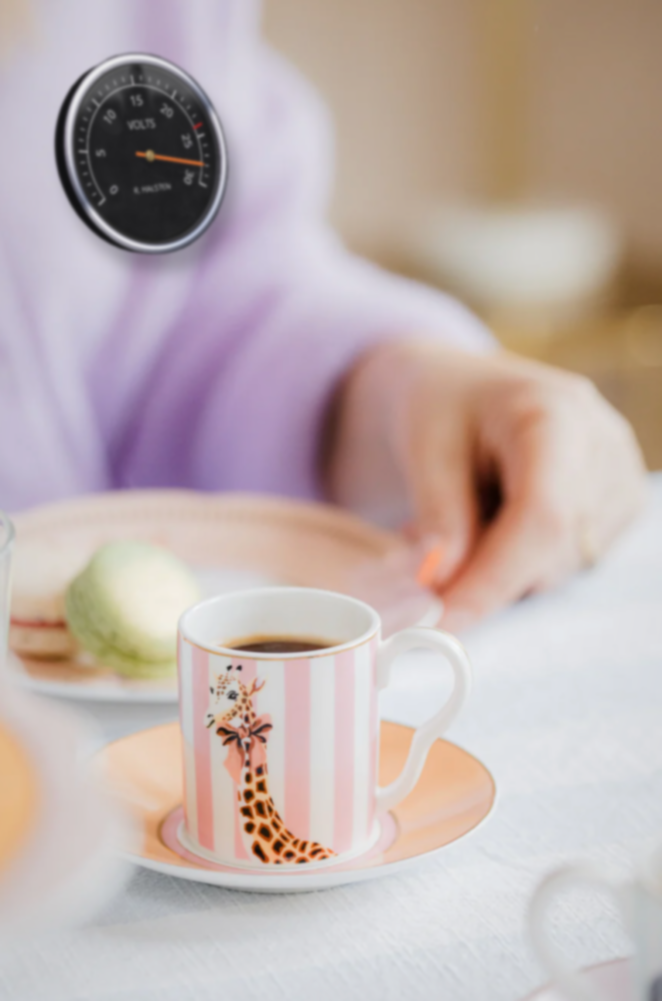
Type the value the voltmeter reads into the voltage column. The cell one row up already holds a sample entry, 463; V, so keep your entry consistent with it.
28; V
